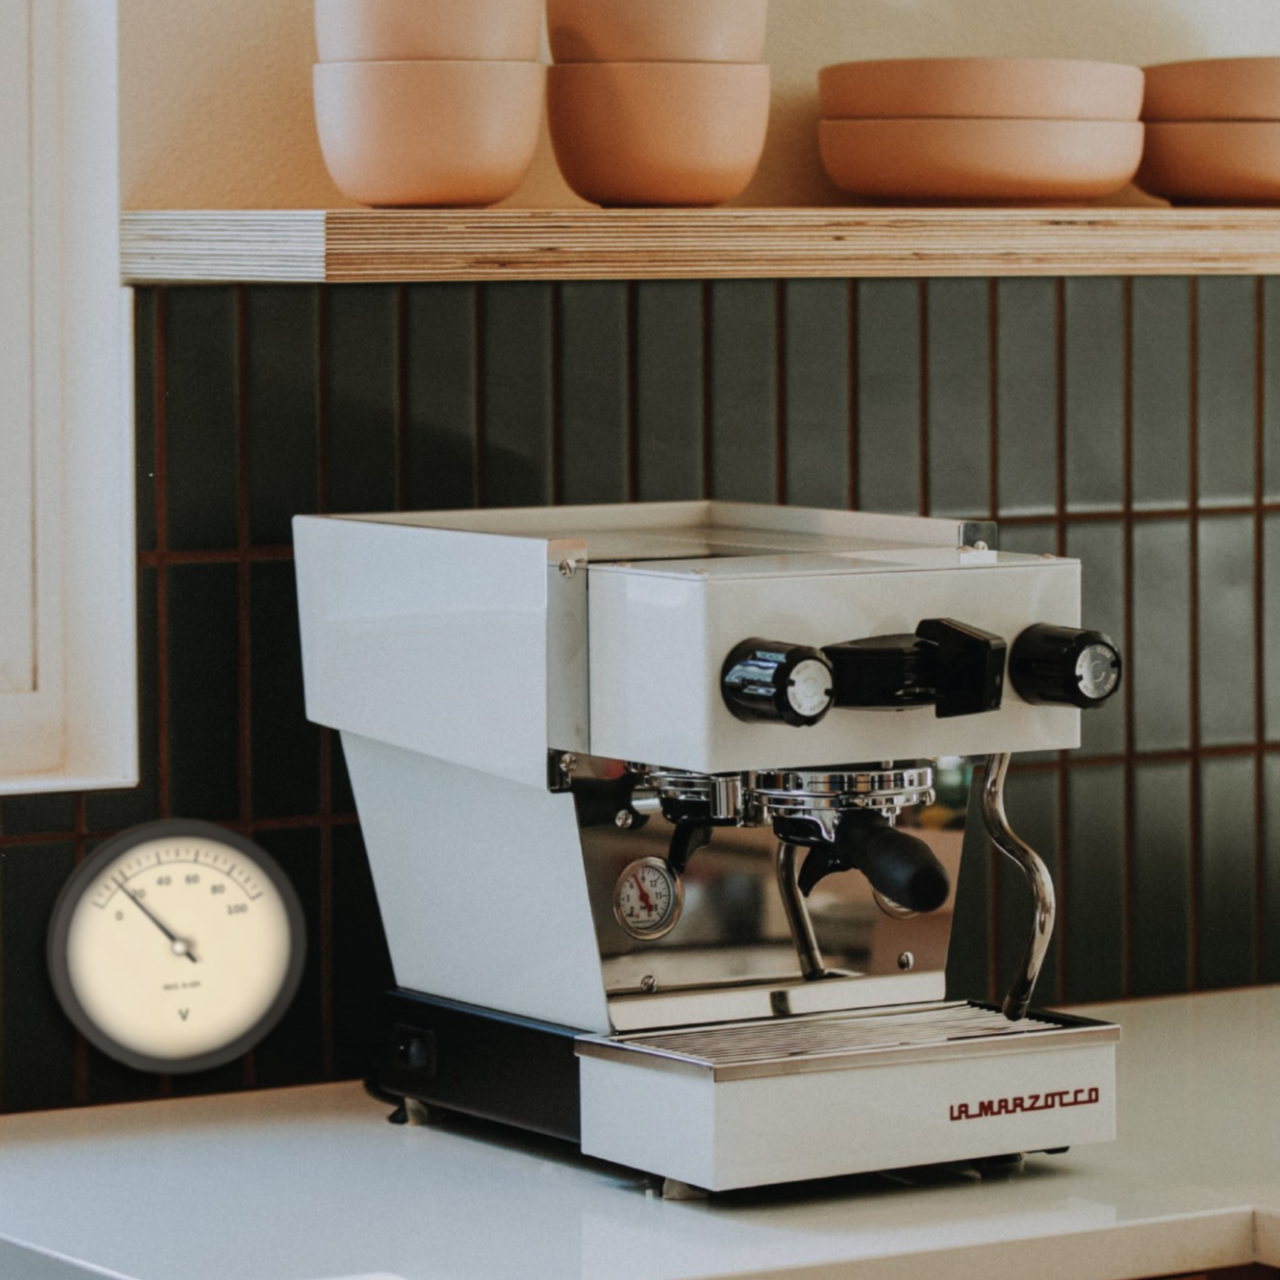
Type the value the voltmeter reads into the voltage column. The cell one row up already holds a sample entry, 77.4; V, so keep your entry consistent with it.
15; V
